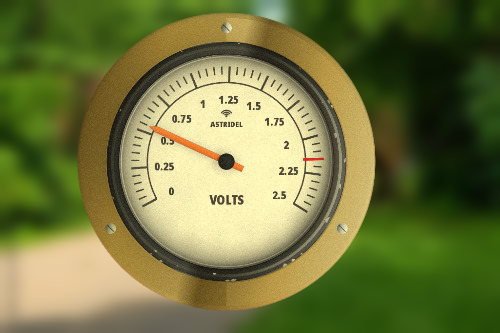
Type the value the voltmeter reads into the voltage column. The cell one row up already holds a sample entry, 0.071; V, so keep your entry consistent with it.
0.55; V
